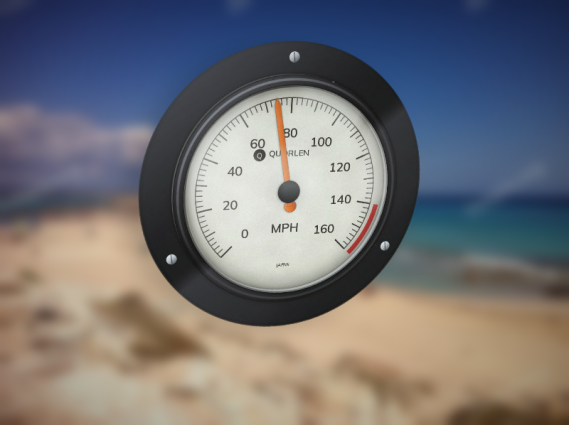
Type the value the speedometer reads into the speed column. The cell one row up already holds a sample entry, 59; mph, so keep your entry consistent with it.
74; mph
